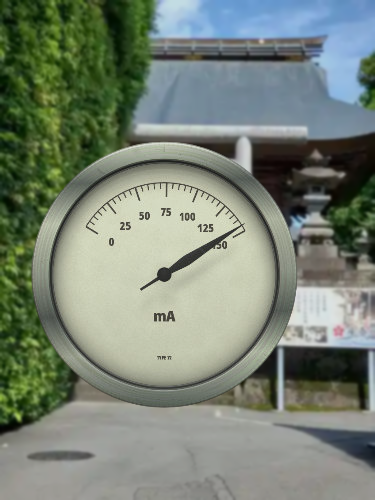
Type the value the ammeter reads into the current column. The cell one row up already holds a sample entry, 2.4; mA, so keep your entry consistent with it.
145; mA
